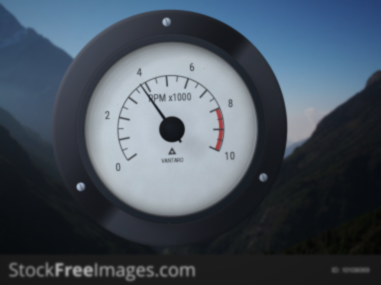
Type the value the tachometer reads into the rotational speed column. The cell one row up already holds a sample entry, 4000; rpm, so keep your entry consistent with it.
3750; rpm
